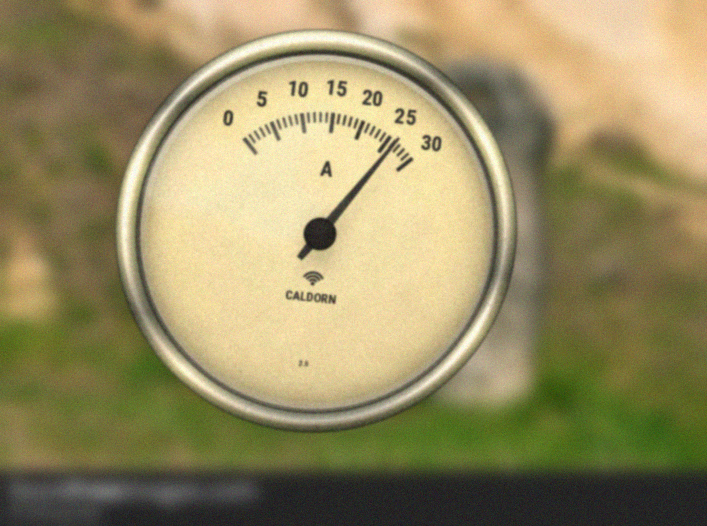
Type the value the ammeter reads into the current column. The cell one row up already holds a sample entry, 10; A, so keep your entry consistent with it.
26; A
